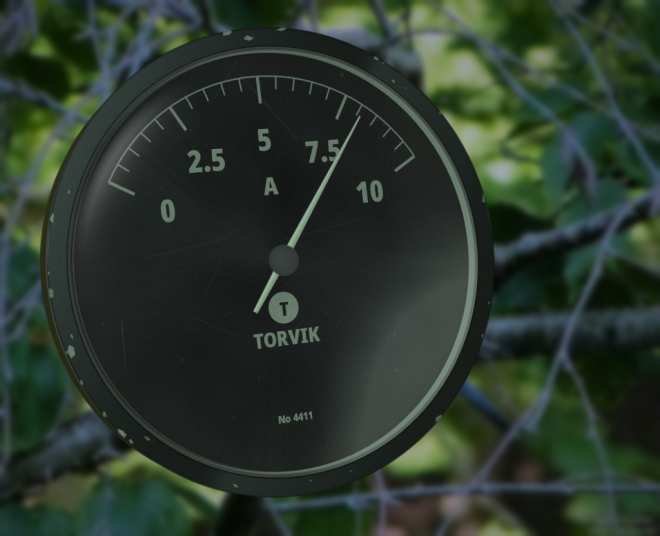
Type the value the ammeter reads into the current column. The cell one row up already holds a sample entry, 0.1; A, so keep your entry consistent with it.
8; A
